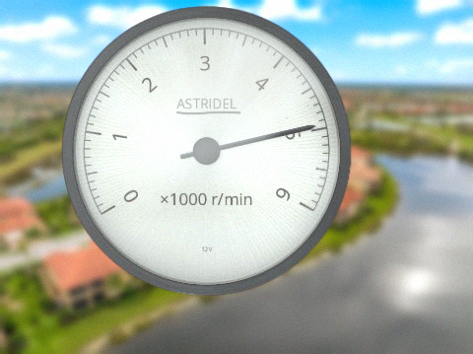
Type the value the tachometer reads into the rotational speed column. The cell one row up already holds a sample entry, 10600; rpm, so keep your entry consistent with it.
4950; rpm
